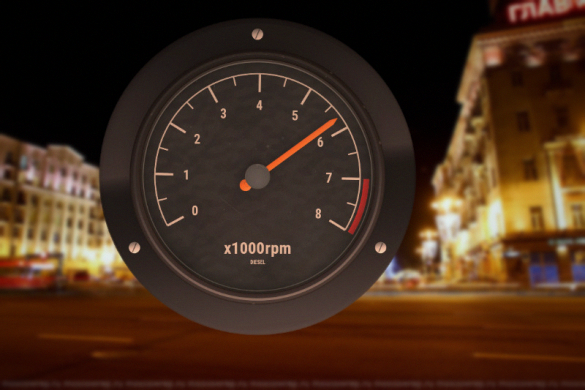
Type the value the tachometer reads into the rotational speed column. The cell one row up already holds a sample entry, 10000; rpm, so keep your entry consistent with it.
5750; rpm
